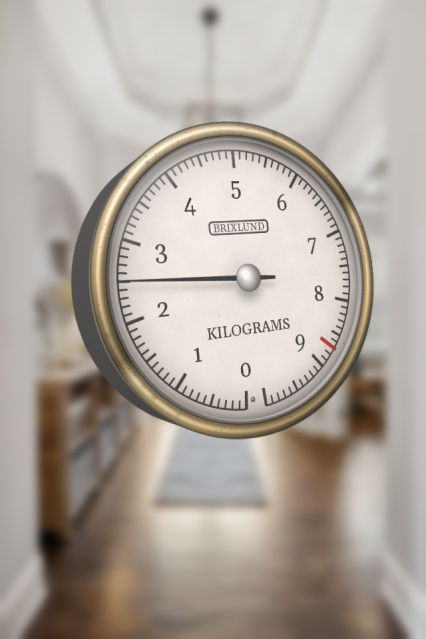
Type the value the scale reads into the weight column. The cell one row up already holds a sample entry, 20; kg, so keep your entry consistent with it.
2.5; kg
